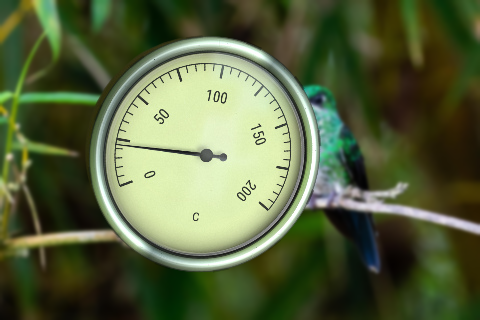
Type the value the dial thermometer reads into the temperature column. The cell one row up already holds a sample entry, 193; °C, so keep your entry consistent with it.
22.5; °C
